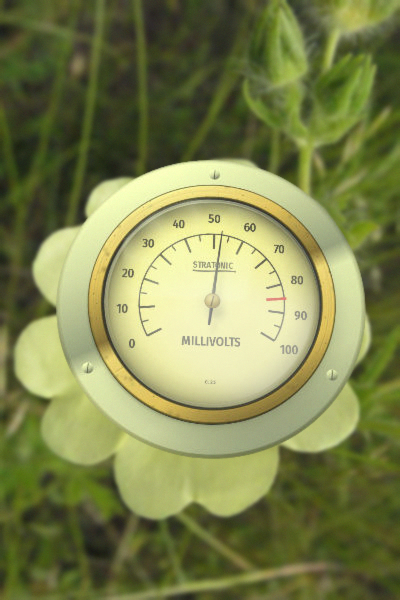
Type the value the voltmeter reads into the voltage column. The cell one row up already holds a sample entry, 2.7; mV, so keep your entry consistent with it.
52.5; mV
